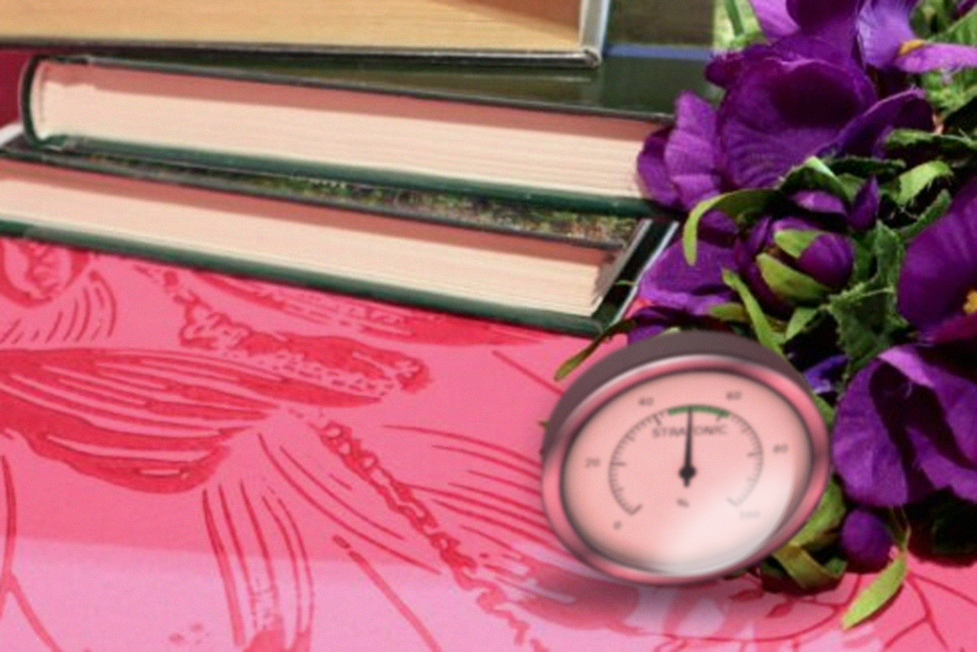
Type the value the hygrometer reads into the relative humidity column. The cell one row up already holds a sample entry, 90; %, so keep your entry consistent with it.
50; %
